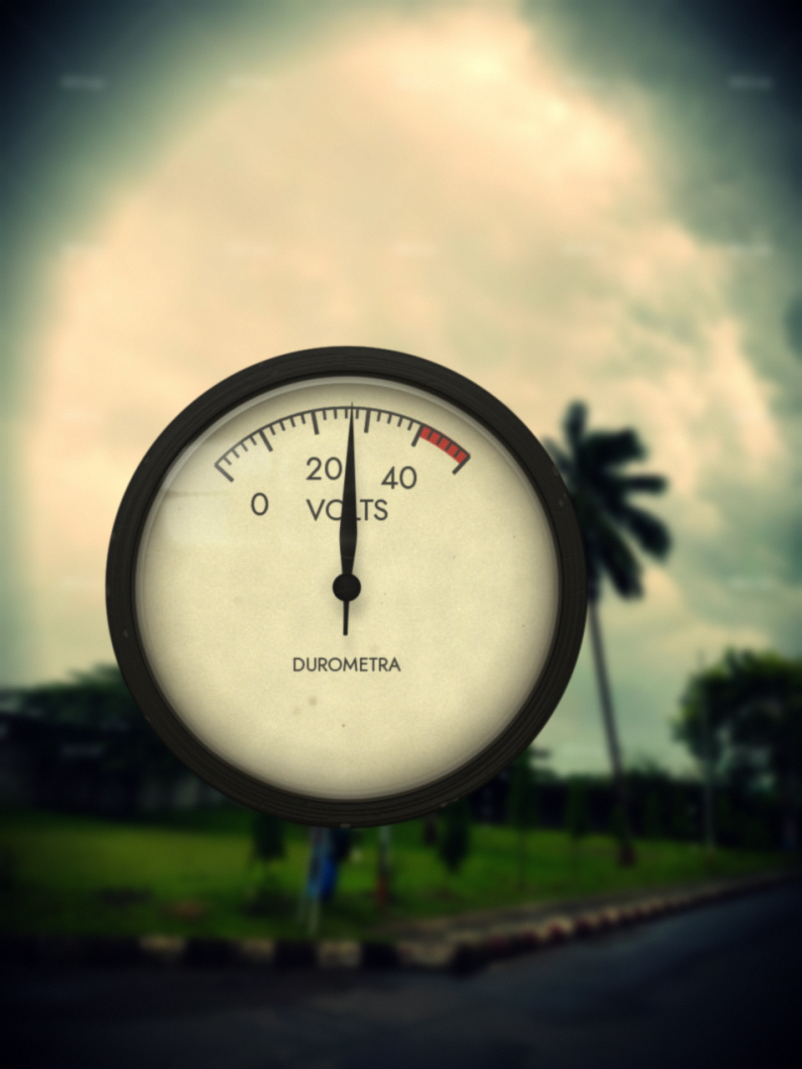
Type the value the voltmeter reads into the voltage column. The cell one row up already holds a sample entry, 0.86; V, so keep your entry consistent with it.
27; V
